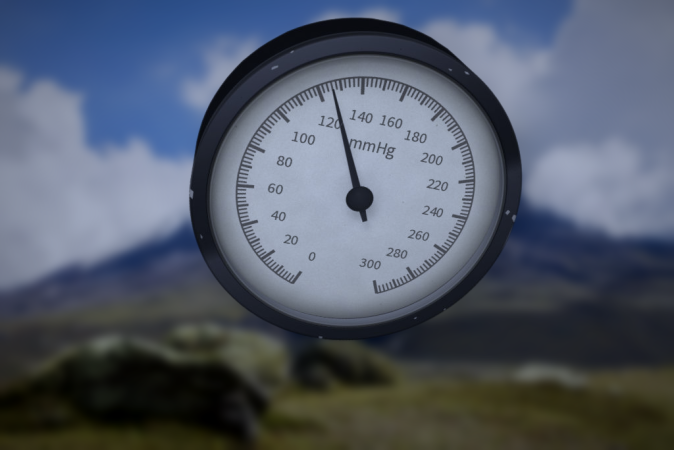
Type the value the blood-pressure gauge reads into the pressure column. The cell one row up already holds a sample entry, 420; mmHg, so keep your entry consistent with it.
126; mmHg
